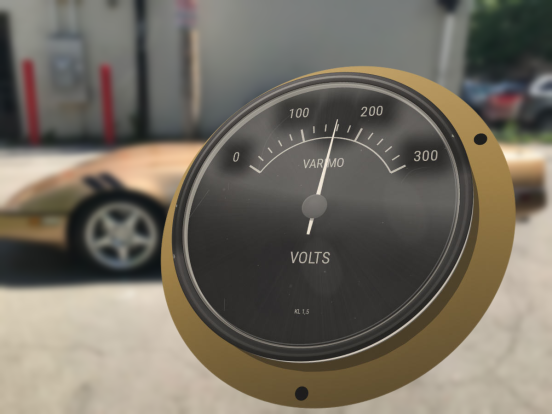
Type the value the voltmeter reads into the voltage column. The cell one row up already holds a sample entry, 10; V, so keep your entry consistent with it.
160; V
